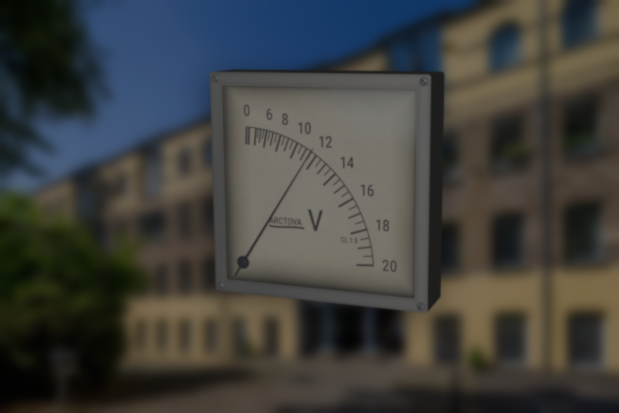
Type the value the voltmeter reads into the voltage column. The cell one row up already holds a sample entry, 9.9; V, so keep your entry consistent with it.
11.5; V
